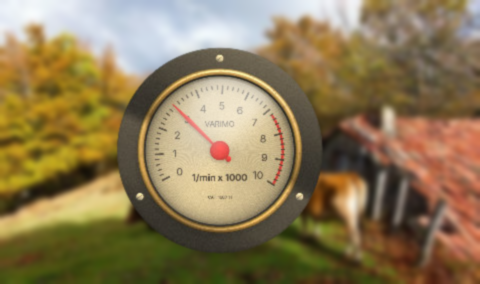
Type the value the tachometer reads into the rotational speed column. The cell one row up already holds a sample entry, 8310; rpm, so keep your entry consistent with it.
3000; rpm
